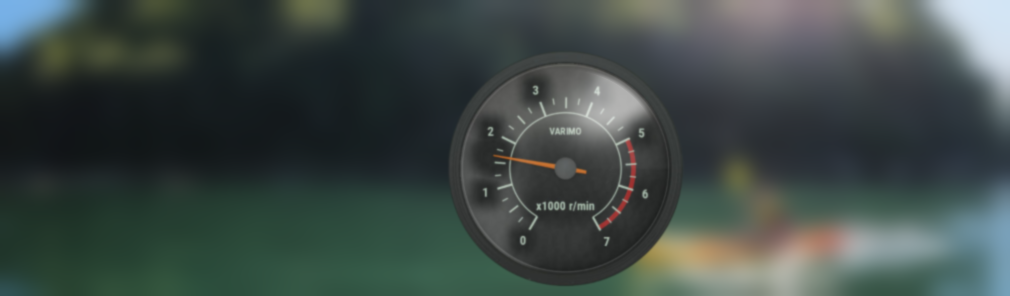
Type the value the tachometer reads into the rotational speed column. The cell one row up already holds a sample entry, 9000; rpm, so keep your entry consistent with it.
1625; rpm
